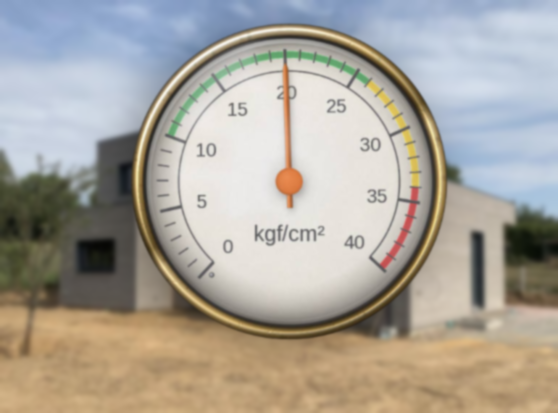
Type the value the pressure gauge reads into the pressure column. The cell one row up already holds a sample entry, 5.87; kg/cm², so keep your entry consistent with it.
20; kg/cm²
